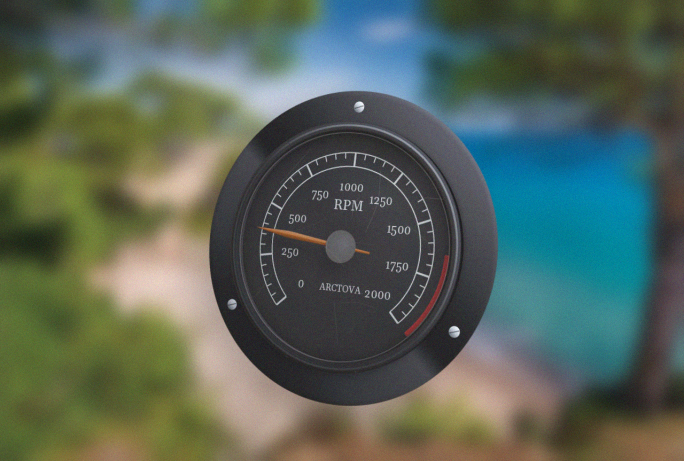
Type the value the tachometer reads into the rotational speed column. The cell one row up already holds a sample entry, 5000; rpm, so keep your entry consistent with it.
375; rpm
